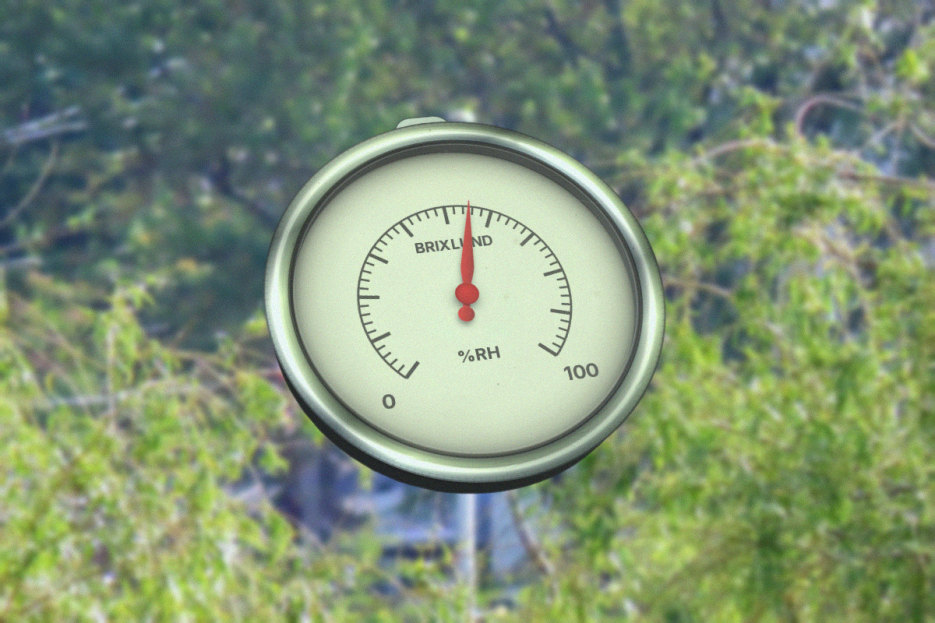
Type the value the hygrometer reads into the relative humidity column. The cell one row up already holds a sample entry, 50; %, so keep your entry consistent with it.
55; %
